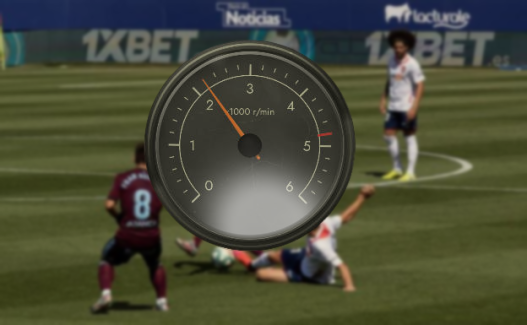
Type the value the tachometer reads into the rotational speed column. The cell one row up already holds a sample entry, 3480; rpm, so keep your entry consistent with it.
2200; rpm
